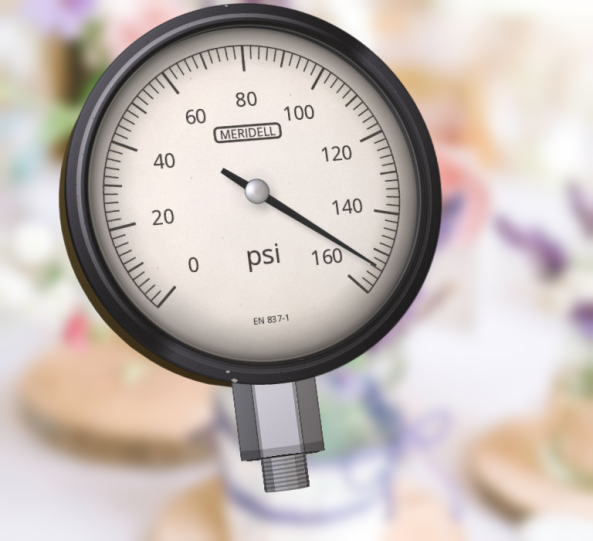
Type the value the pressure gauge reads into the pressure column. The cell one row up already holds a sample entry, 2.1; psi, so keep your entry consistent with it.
154; psi
